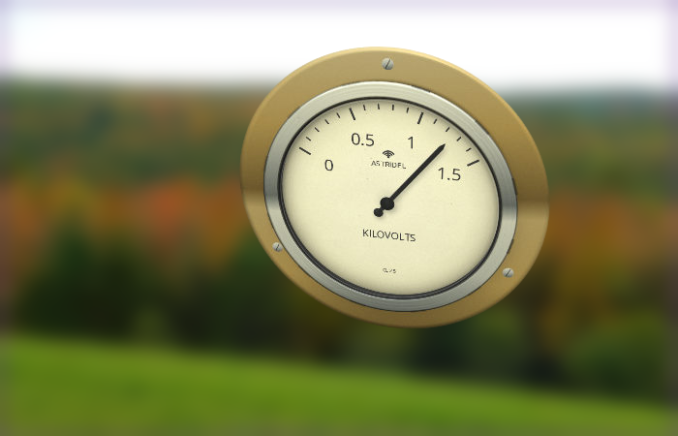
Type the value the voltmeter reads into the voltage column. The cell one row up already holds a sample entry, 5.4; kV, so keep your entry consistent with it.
1.25; kV
